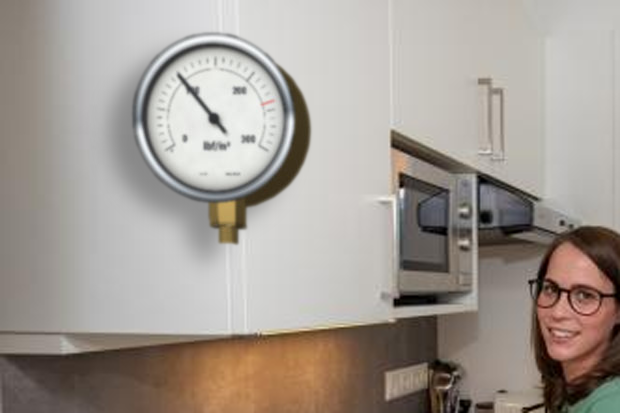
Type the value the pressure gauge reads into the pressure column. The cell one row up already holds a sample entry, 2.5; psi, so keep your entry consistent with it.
100; psi
